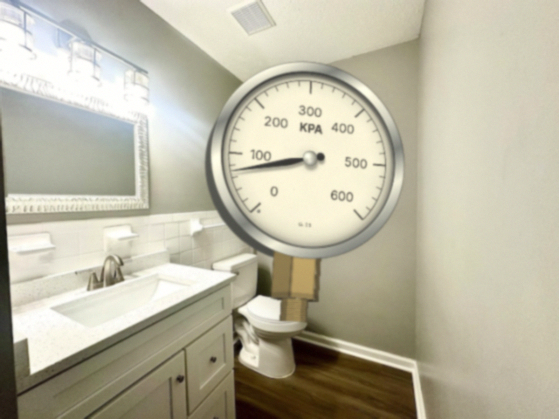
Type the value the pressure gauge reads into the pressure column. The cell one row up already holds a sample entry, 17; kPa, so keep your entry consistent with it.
70; kPa
